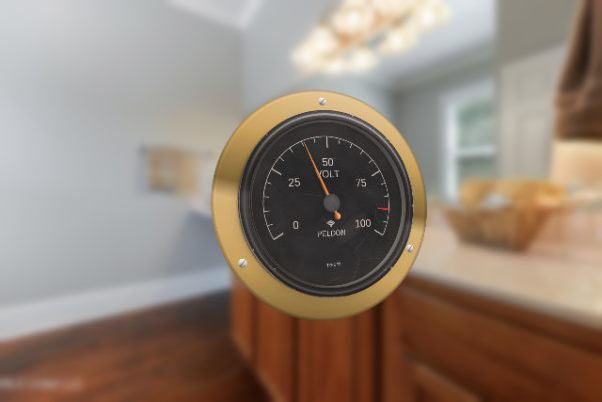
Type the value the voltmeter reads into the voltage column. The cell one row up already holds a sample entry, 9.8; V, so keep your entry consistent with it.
40; V
